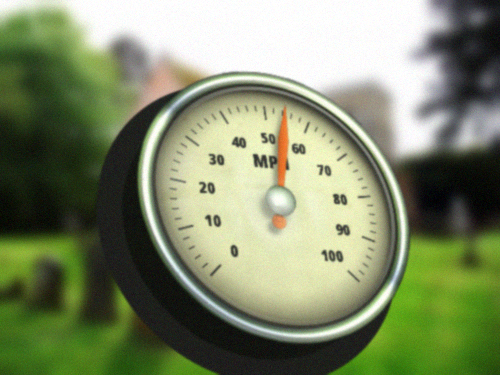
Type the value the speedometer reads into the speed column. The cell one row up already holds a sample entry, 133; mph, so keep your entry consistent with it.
54; mph
